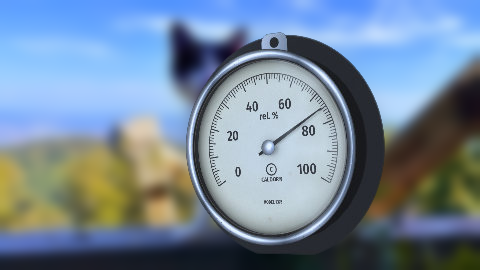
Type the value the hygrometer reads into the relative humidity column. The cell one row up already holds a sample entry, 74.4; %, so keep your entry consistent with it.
75; %
